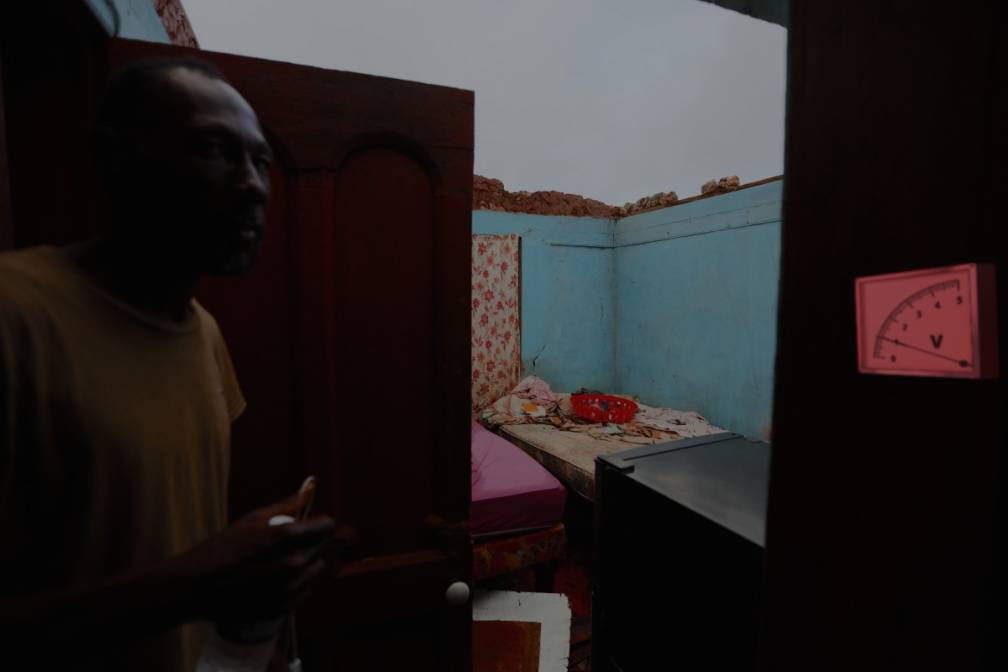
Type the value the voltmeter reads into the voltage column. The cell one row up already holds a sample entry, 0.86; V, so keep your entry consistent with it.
1; V
